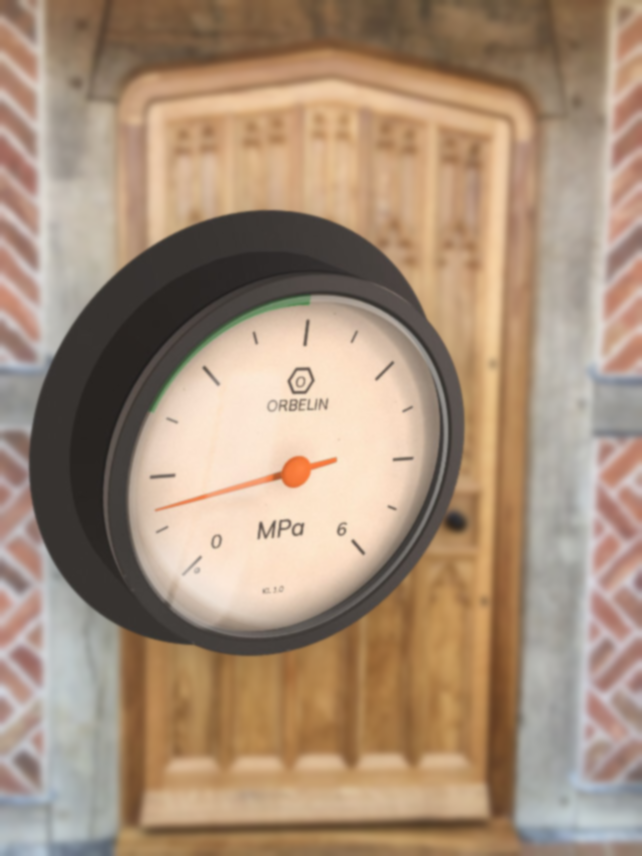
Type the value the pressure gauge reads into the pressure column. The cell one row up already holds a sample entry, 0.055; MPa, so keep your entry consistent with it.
0.75; MPa
